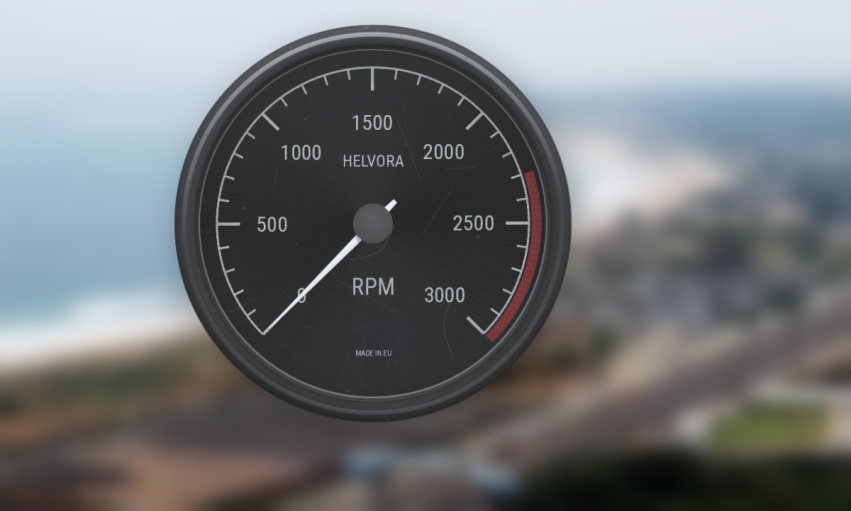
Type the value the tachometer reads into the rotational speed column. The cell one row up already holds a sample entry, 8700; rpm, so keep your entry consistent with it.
0; rpm
